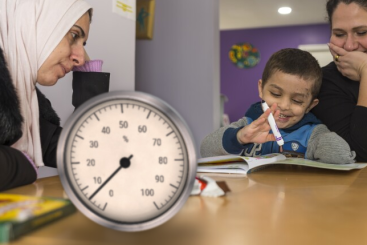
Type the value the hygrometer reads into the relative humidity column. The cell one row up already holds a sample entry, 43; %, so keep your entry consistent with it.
6; %
